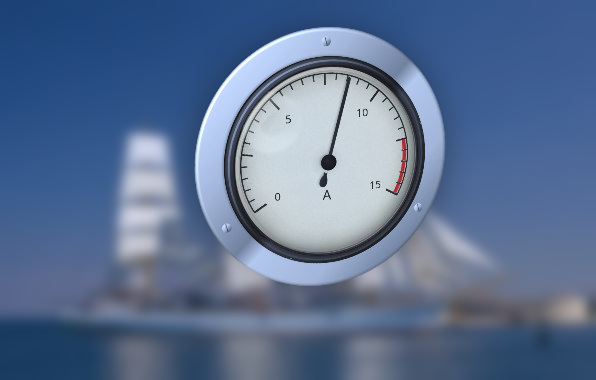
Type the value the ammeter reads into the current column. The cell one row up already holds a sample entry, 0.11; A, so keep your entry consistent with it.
8.5; A
